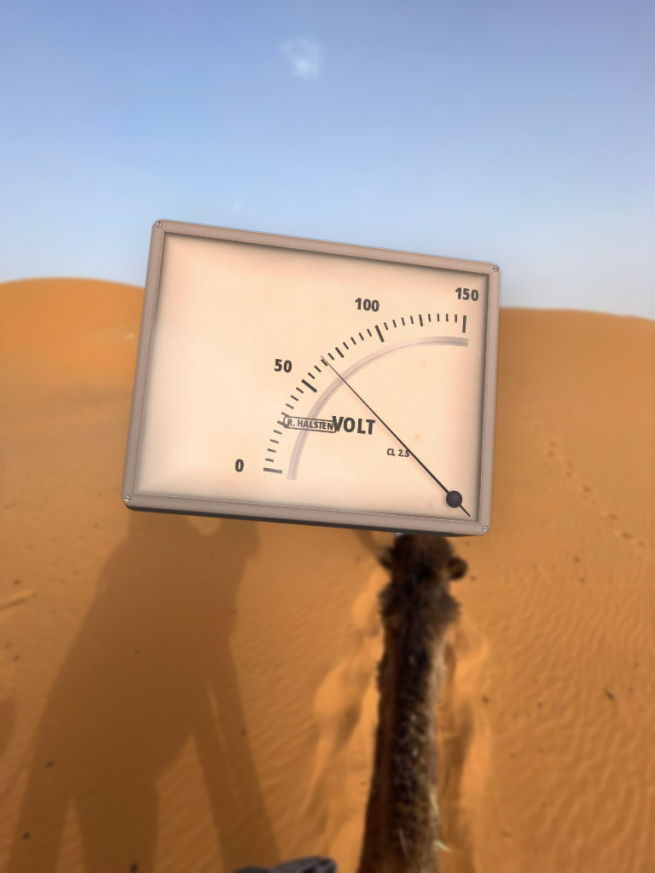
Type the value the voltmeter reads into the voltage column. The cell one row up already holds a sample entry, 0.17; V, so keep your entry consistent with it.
65; V
